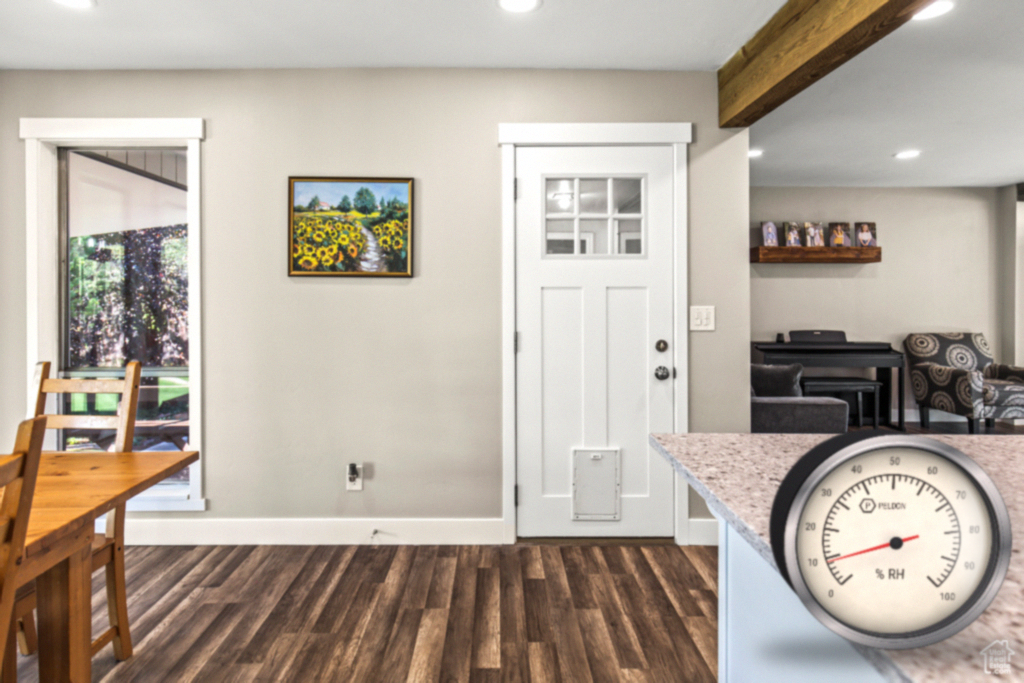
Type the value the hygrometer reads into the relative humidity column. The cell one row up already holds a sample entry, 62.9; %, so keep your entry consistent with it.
10; %
